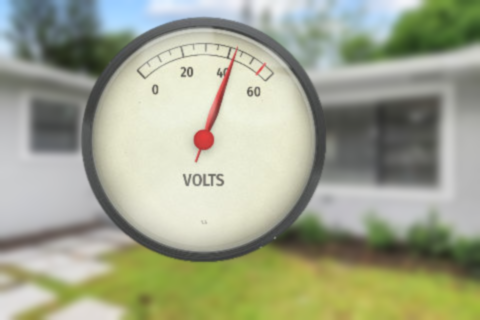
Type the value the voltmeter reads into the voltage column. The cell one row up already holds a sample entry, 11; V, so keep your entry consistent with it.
42.5; V
